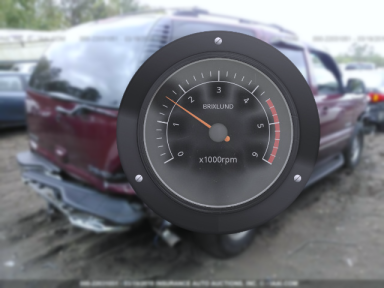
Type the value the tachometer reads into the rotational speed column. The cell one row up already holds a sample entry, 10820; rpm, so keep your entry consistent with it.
1600; rpm
